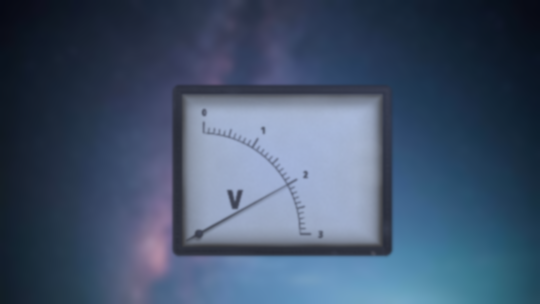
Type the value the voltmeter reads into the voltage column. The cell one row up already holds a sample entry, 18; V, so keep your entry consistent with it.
2; V
